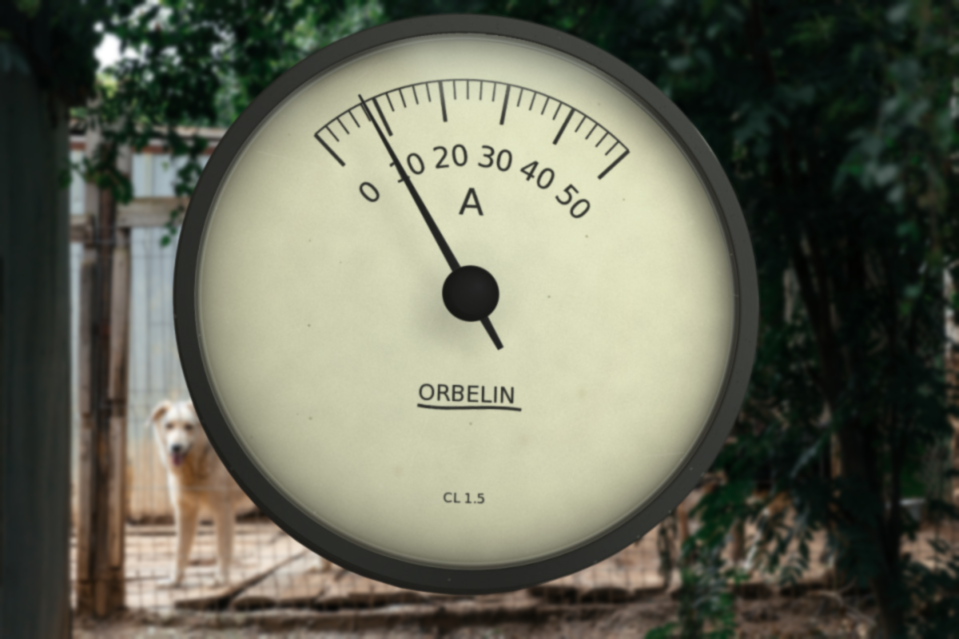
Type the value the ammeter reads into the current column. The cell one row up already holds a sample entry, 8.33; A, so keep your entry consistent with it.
8; A
